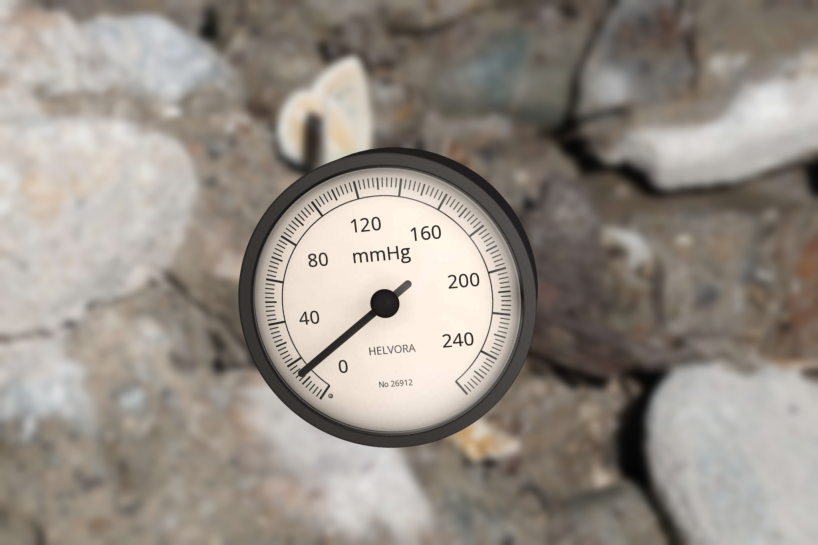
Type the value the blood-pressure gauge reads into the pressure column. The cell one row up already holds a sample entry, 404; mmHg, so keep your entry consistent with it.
14; mmHg
